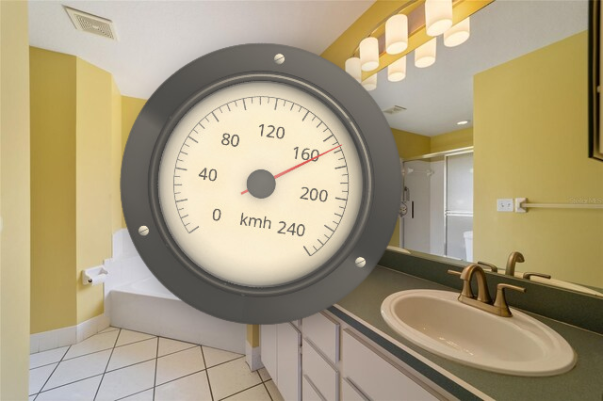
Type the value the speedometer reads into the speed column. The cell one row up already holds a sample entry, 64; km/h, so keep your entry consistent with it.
167.5; km/h
